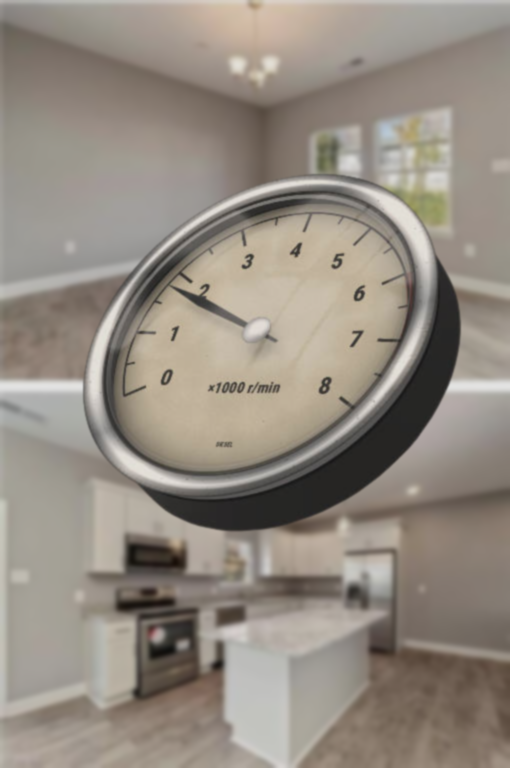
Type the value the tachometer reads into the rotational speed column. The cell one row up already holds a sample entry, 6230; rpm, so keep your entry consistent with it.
1750; rpm
